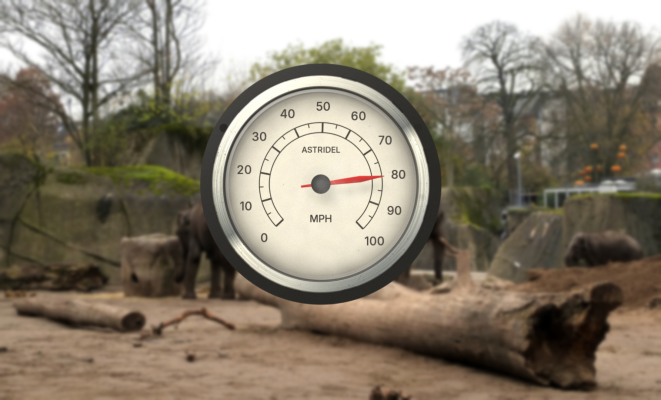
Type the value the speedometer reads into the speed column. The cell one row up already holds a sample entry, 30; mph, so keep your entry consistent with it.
80; mph
